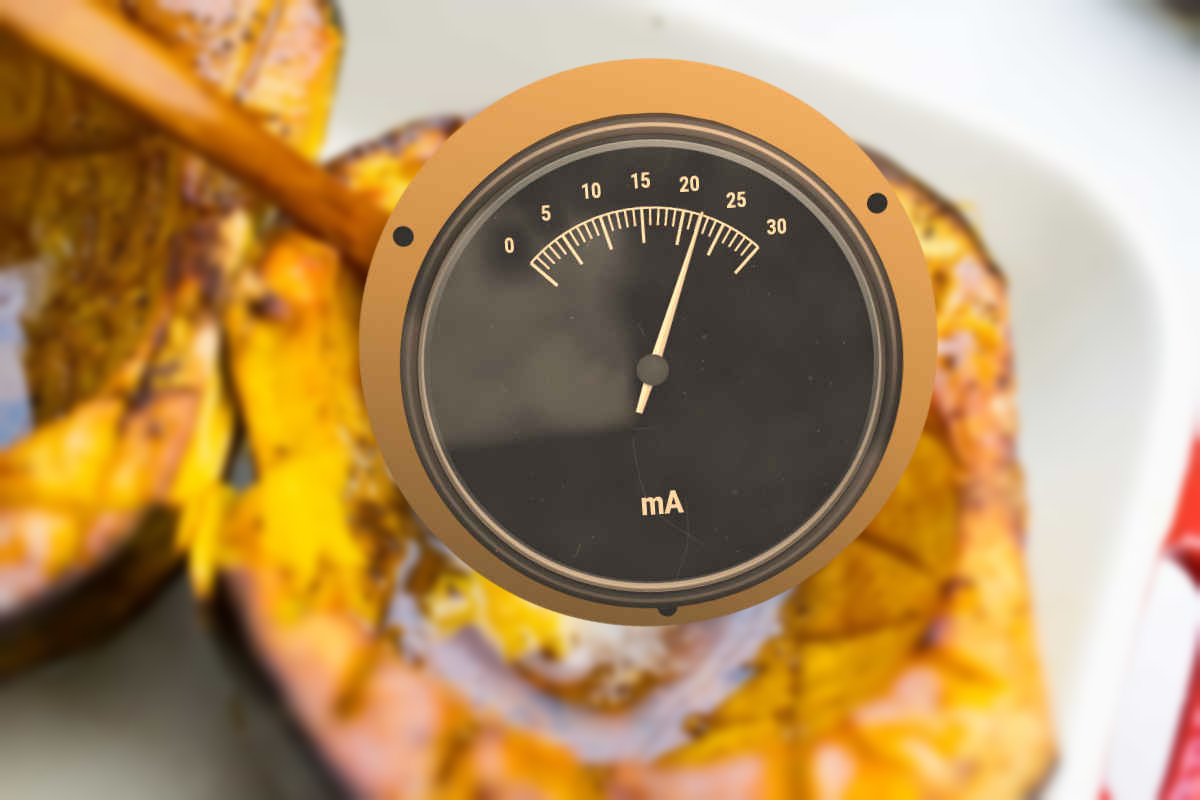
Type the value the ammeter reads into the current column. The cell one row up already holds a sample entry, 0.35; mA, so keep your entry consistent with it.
22; mA
